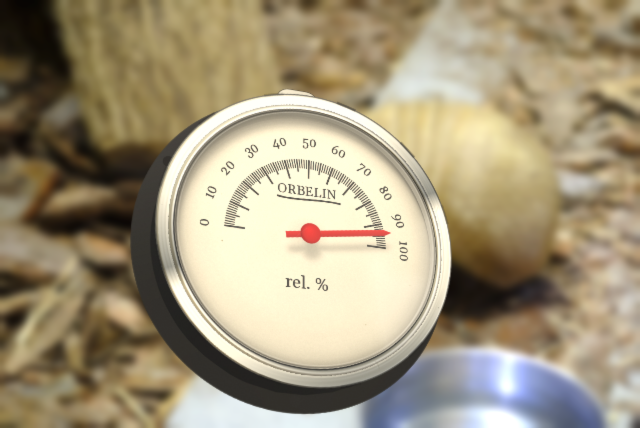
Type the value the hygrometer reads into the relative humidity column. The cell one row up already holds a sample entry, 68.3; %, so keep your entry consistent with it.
95; %
